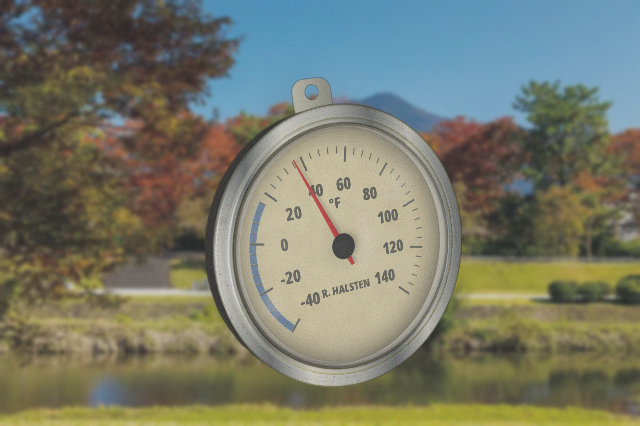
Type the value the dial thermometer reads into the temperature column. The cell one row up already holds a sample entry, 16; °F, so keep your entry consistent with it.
36; °F
